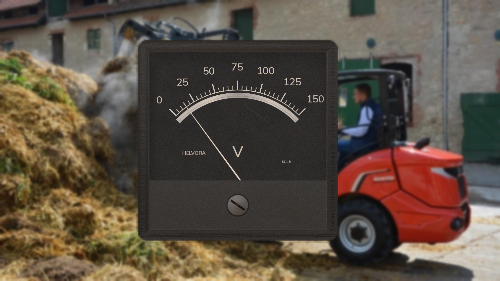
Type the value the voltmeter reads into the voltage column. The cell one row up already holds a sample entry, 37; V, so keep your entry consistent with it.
15; V
